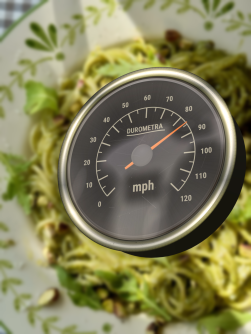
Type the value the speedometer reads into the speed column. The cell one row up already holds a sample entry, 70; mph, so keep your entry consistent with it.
85; mph
